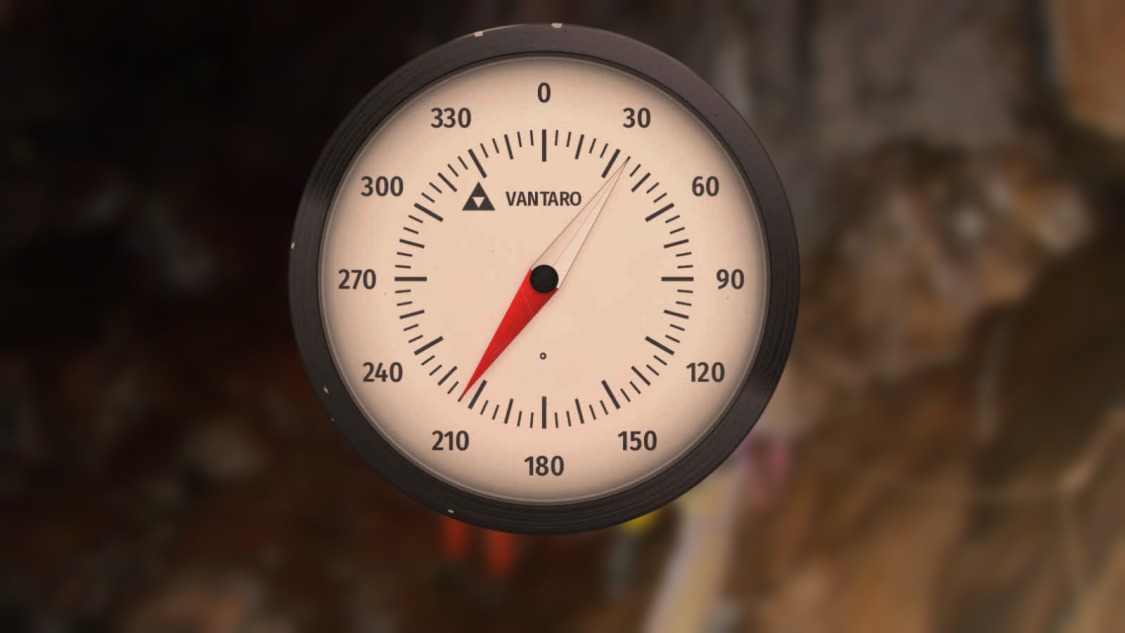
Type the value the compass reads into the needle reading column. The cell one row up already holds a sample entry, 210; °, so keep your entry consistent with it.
215; °
